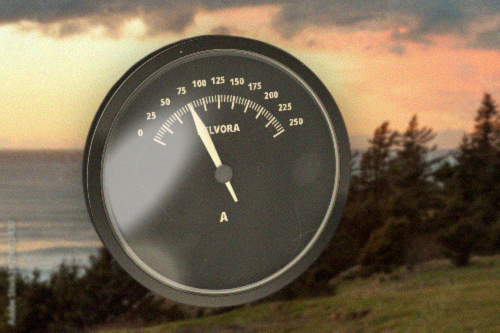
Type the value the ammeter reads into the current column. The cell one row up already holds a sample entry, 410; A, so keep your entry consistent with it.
75; A
